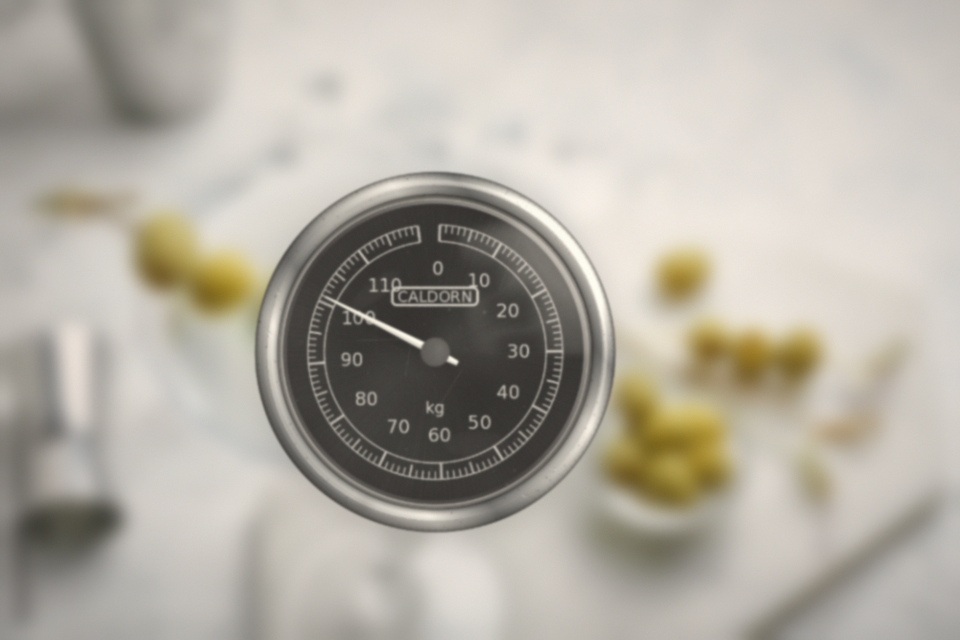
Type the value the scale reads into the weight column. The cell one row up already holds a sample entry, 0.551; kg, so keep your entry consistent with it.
101; kg
